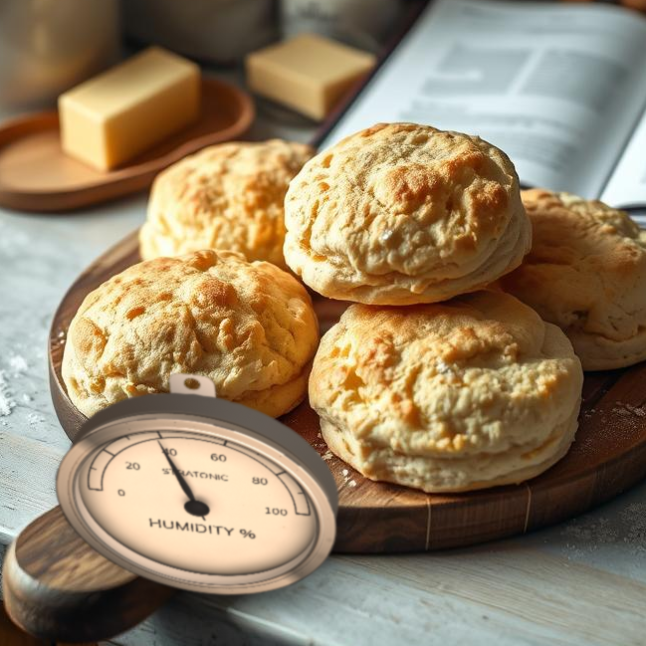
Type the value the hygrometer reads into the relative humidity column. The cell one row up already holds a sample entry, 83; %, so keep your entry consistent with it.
40; %
